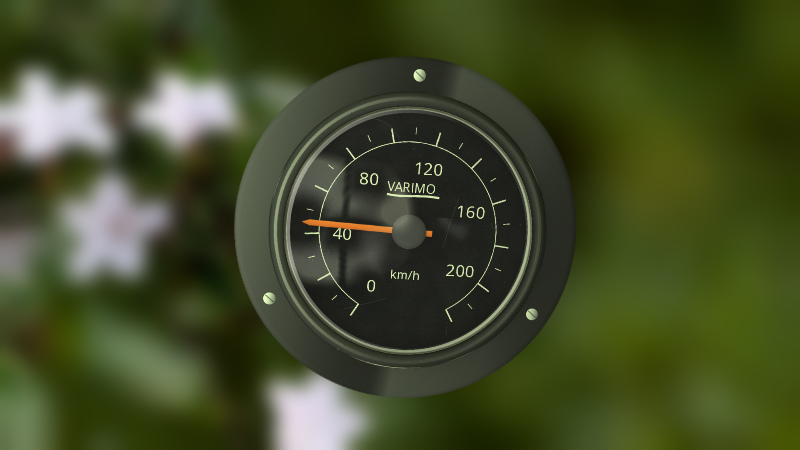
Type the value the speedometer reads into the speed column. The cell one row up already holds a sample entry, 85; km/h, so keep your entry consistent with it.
45; km/h
